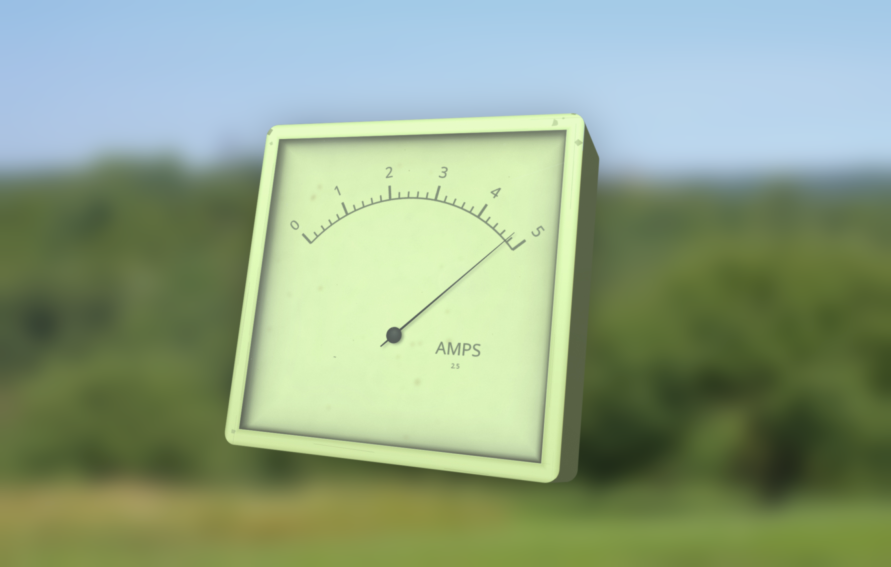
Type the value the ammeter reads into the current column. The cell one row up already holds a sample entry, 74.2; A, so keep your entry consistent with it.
4.8; A
